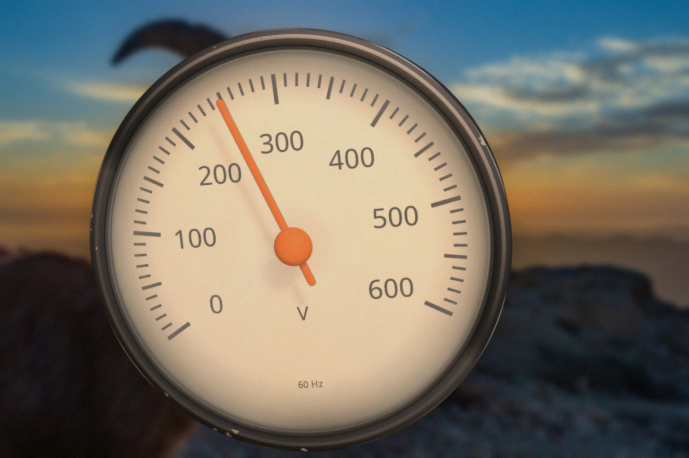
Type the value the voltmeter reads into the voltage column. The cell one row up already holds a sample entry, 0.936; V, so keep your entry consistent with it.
250; V
